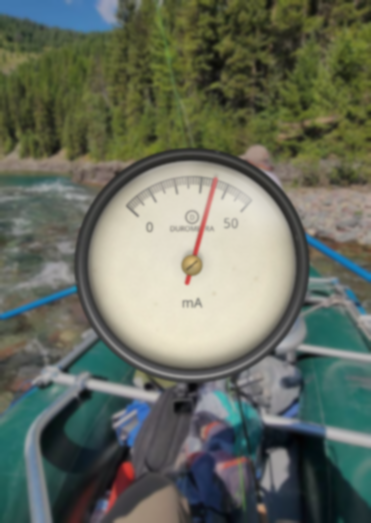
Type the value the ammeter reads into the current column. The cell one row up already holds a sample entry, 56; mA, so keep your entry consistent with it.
35; mA
